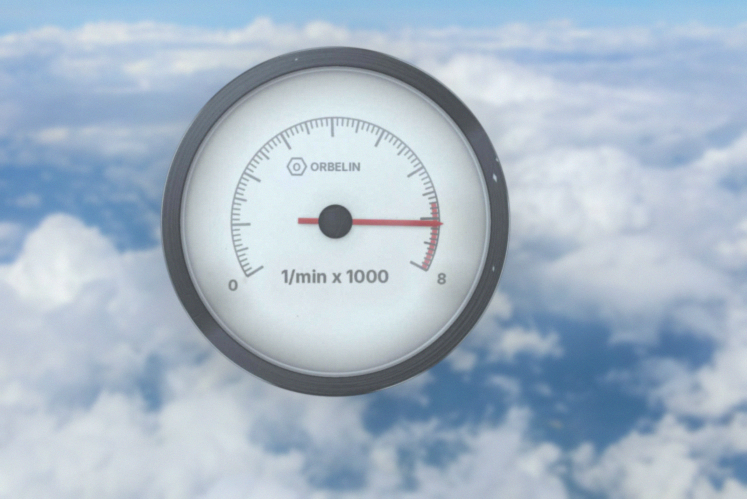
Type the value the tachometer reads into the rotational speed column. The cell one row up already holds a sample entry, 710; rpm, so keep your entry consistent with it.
7100; rpm
